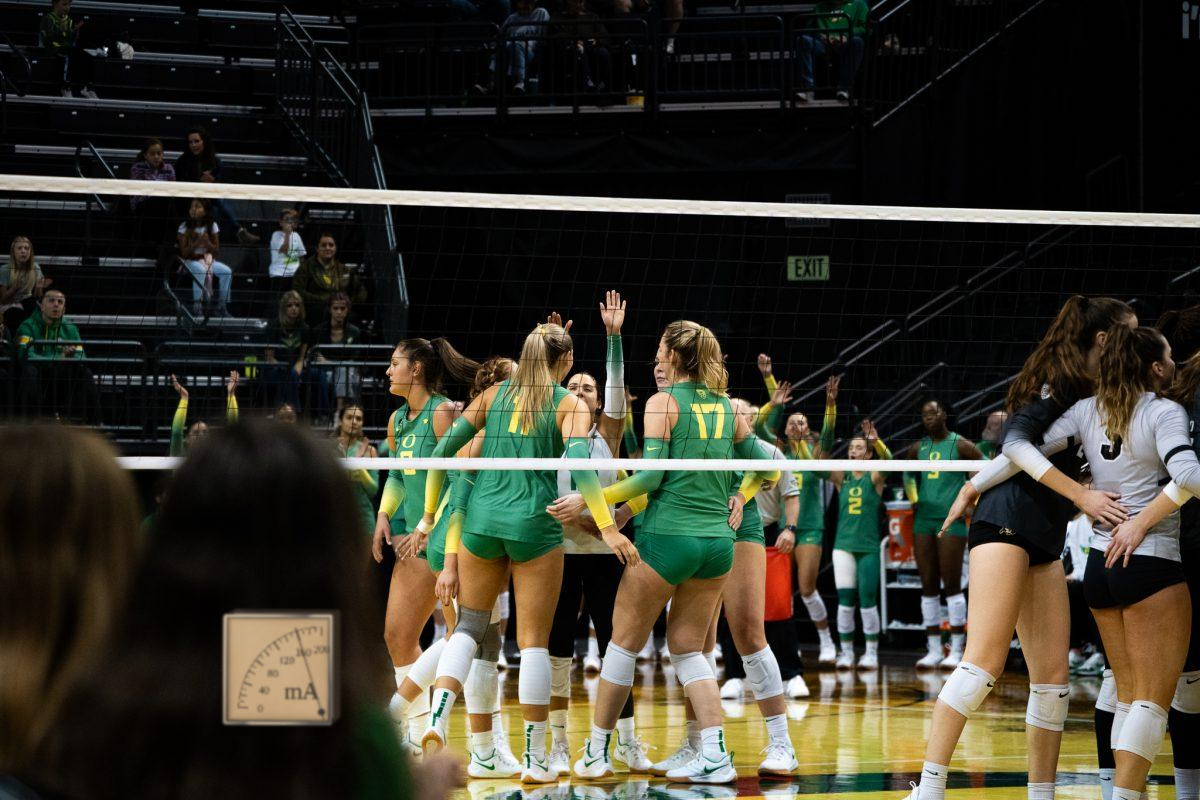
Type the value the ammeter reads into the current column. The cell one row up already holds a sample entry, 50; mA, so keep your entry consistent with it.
160; mA
